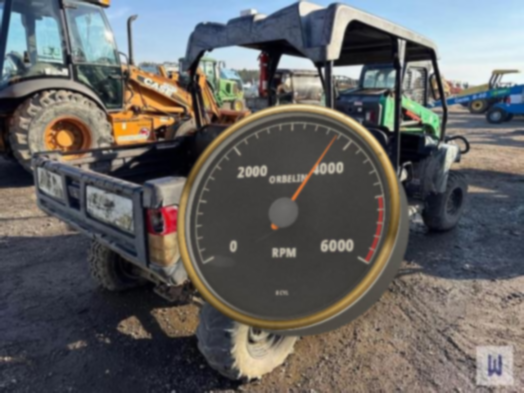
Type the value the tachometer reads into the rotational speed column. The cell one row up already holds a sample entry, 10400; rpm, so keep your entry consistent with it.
3800; rpm
